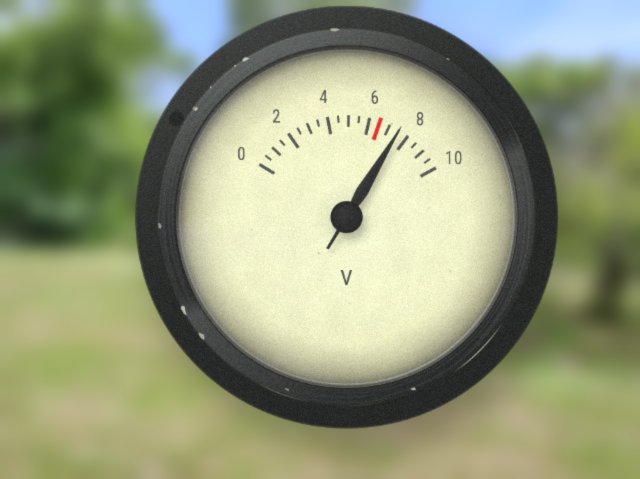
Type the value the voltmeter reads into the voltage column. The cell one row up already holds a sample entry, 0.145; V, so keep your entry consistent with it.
7.5; V
